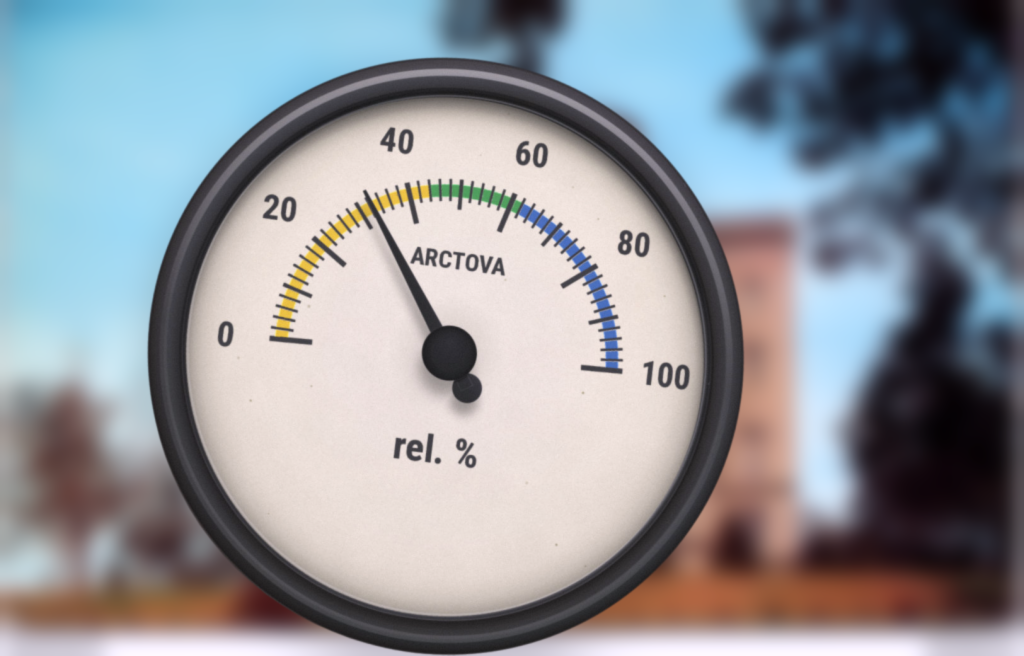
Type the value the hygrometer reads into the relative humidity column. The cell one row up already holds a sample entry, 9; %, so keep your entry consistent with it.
32; %
